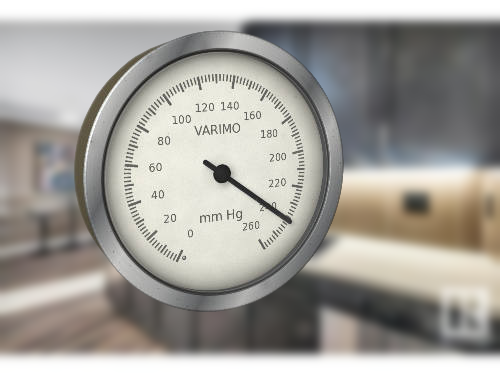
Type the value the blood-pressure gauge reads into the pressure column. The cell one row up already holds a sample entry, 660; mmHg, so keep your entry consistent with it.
240; mmHg
